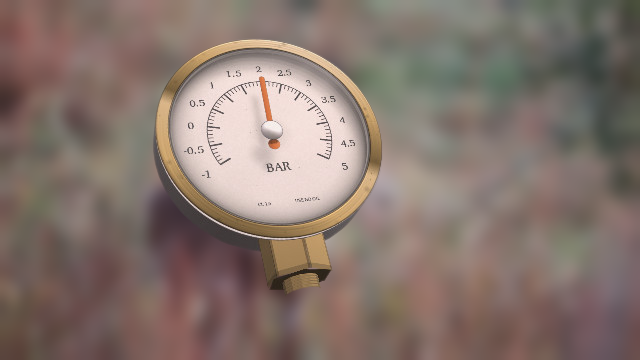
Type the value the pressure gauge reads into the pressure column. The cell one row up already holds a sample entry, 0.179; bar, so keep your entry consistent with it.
2; bar
